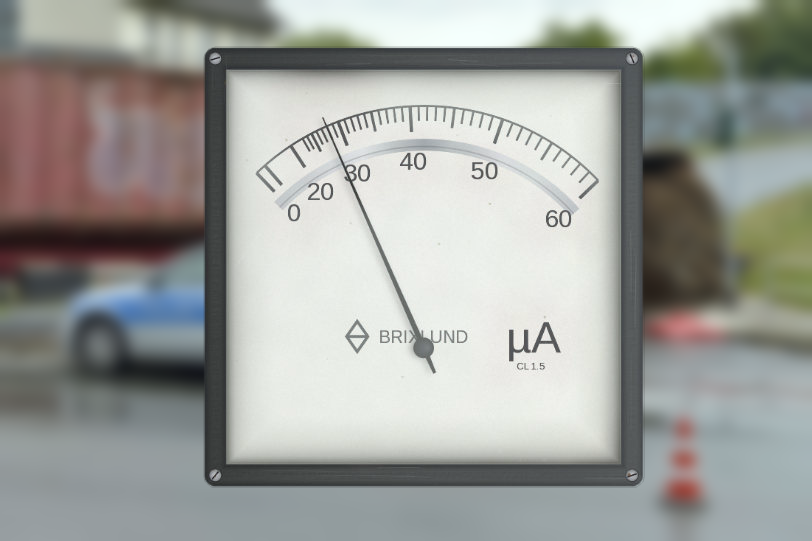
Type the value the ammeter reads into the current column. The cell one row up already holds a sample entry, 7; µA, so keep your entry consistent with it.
28; µA
